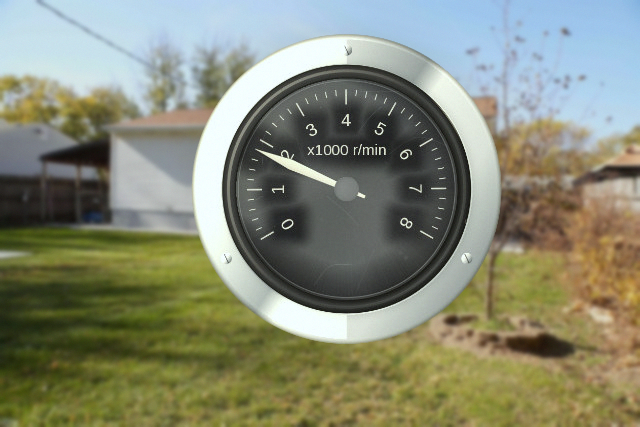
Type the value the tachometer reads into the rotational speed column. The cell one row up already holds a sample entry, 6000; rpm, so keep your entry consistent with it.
1800; rpm
